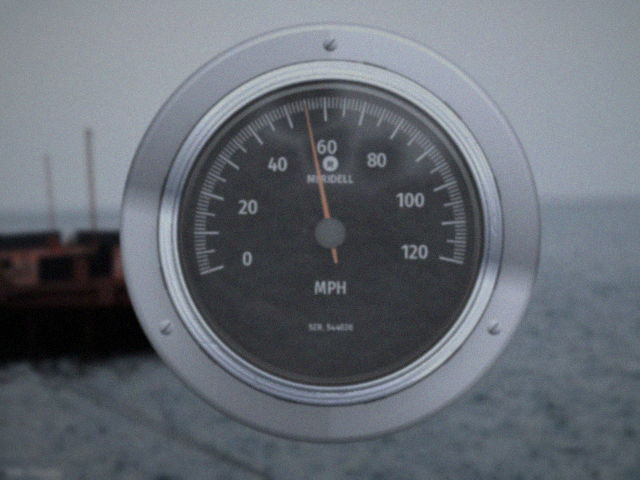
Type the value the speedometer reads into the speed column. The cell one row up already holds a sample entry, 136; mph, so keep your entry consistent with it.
55; mph
